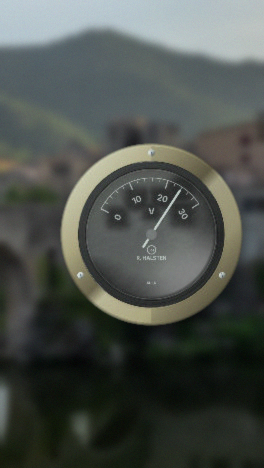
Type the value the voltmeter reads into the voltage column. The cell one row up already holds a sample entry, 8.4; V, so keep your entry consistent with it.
24; V
